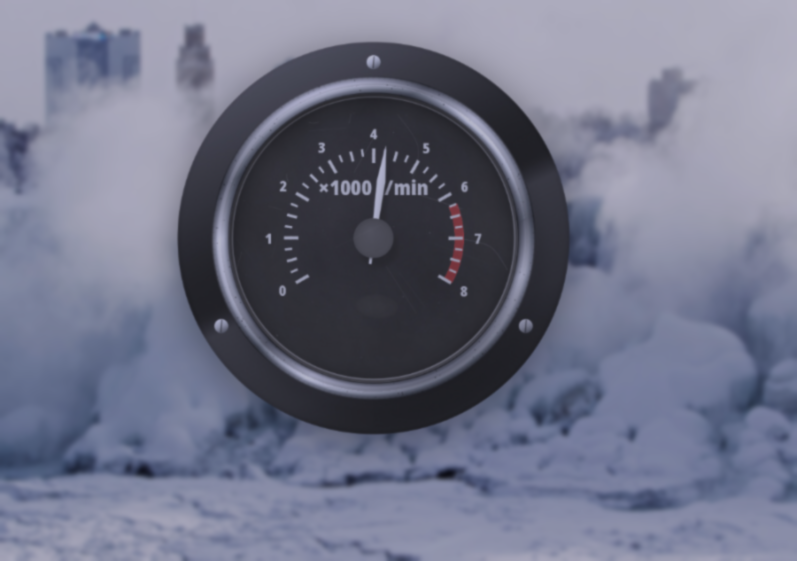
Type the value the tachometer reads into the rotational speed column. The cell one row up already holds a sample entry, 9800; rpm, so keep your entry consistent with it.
4250; rpm
